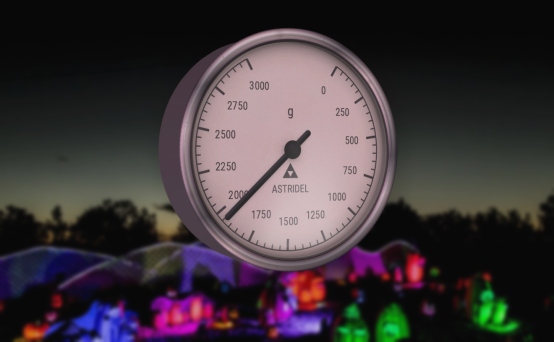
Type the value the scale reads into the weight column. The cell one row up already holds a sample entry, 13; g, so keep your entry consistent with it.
1950; g
